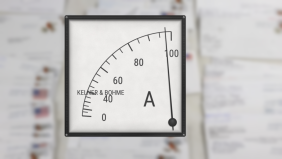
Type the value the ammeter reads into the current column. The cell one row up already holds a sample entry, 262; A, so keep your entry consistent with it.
97.5; A
